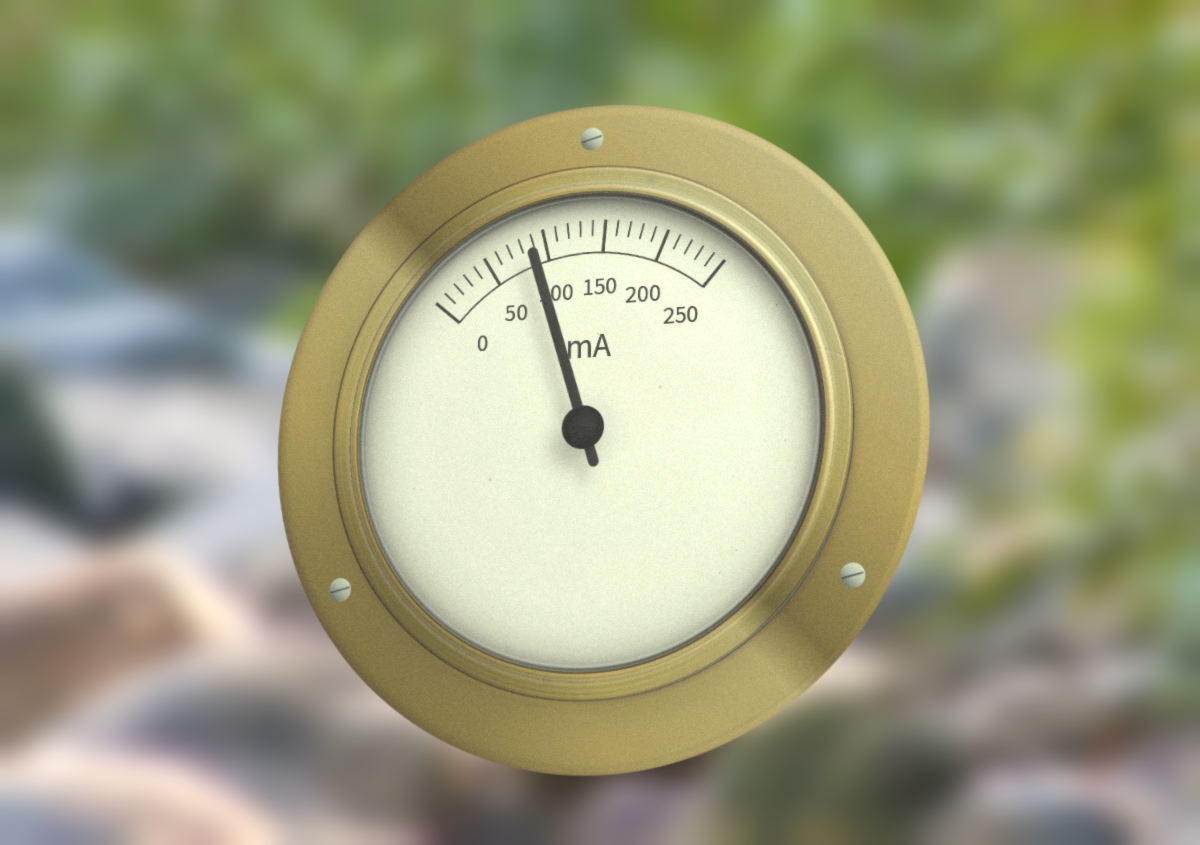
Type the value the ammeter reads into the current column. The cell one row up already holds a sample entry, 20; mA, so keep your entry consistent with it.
90; mA
